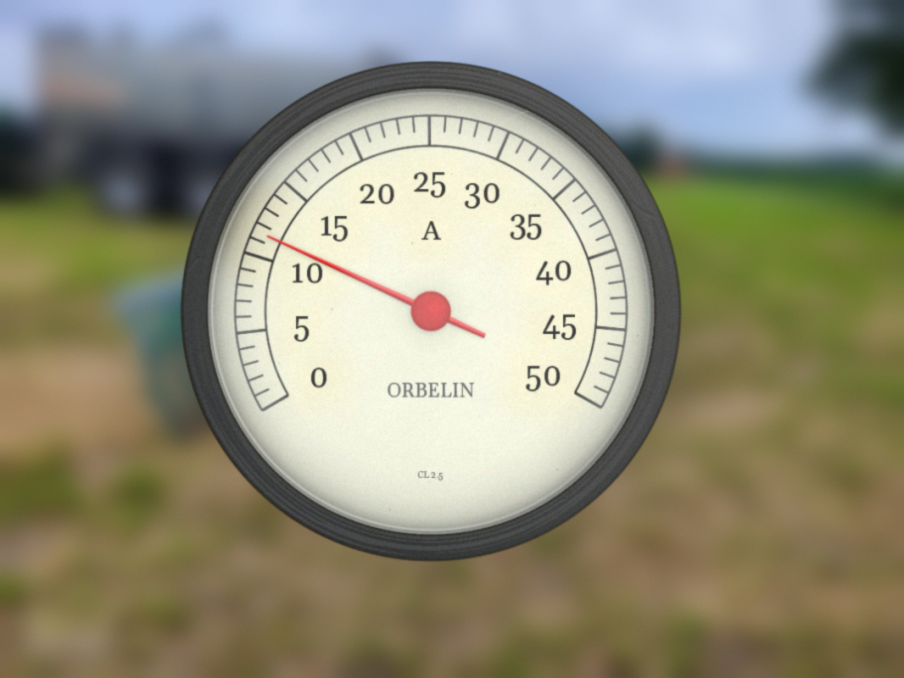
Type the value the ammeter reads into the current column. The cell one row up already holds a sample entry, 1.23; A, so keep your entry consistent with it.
11.5; A
